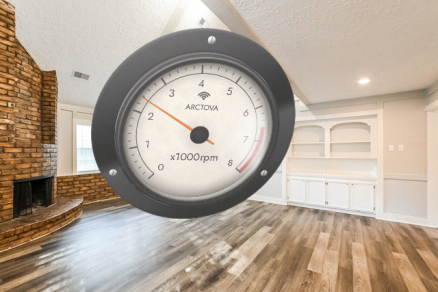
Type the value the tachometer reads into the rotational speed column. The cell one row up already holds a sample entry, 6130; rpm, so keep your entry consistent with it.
2400; rpm
